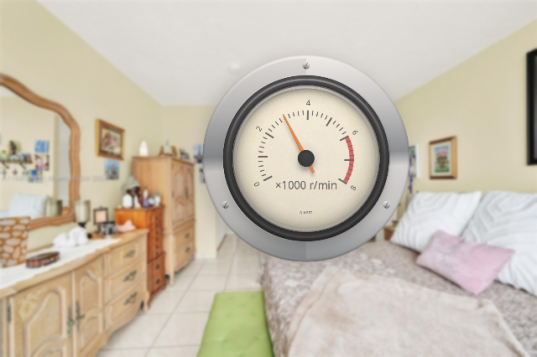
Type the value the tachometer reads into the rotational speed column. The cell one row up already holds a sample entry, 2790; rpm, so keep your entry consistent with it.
3000; rpm
